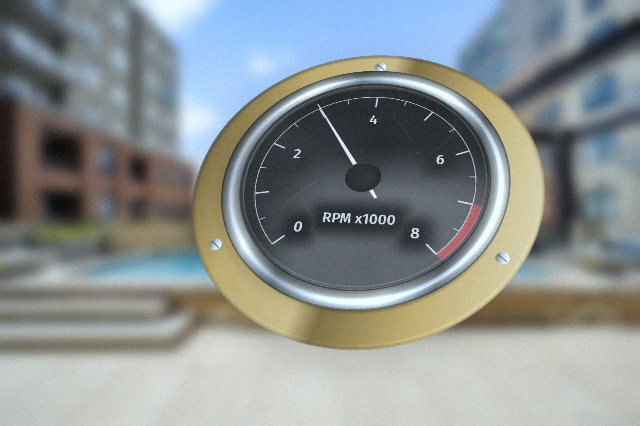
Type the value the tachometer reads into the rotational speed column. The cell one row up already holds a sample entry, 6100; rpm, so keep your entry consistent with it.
3000; rpm
